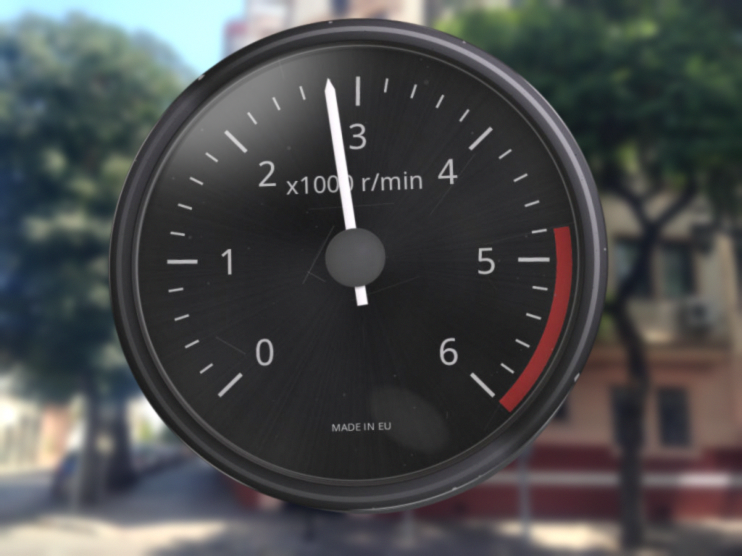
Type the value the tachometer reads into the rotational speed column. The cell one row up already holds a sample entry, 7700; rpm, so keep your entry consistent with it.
2800; rpm
